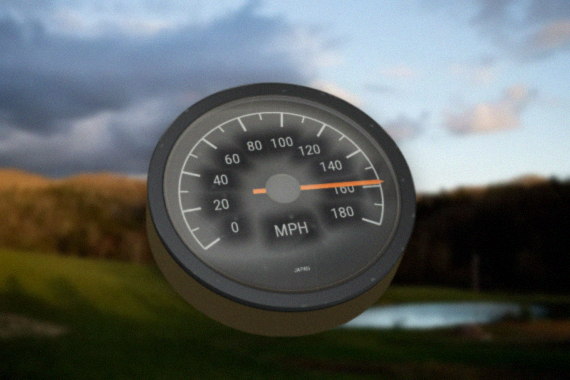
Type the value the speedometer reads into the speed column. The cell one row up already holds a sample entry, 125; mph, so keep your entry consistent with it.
160; mph
